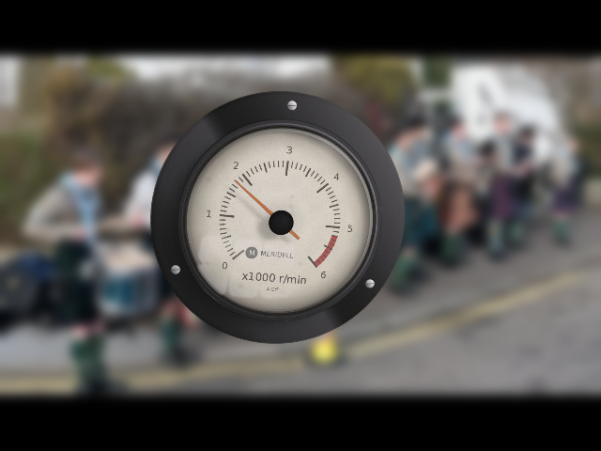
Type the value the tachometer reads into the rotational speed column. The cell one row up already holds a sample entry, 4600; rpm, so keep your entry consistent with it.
1800; rpm
